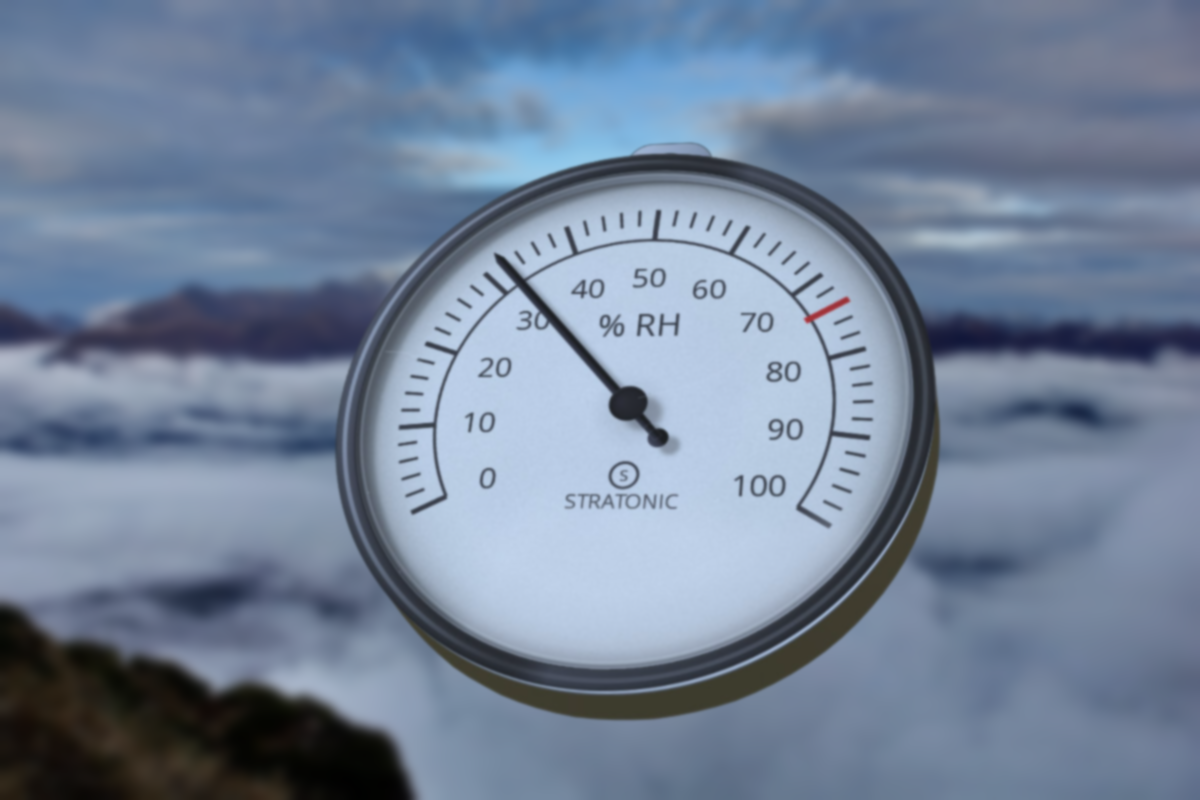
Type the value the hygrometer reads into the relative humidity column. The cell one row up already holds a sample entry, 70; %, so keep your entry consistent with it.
32; %
